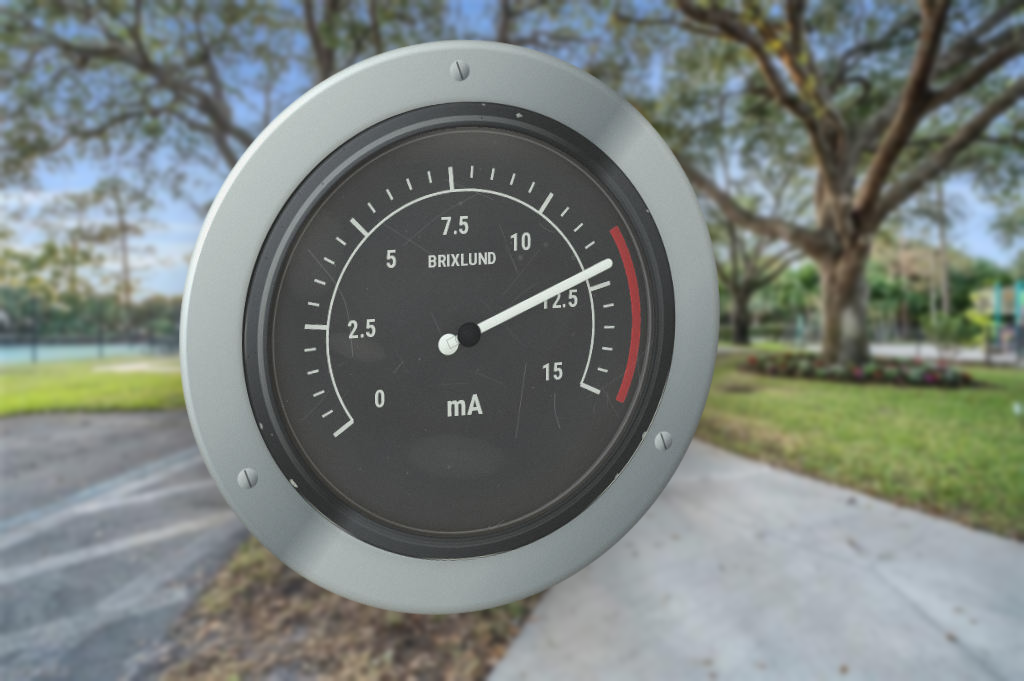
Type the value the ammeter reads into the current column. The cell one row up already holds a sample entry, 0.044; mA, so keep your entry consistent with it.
12; mA
